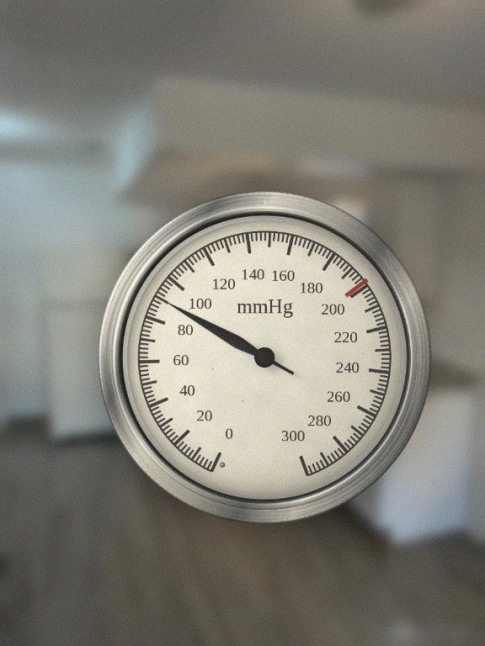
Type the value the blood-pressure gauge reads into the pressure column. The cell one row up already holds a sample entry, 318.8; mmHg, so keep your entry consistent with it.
90; mmHg
